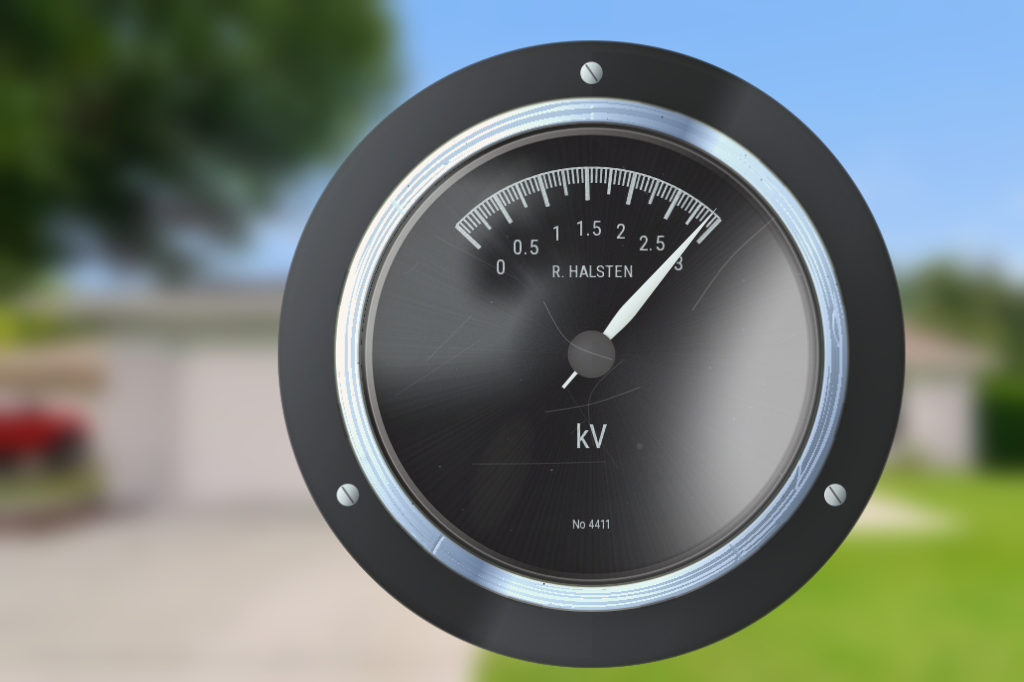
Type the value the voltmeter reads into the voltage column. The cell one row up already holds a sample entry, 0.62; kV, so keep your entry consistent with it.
2.9; kV
